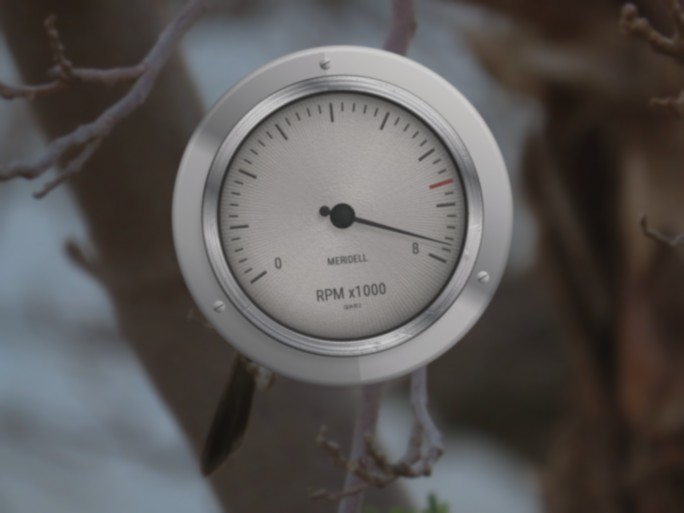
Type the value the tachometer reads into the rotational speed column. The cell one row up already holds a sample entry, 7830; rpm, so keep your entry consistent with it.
7700; rpm
